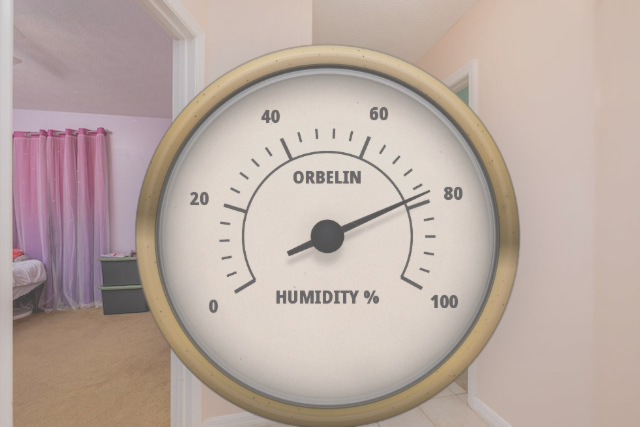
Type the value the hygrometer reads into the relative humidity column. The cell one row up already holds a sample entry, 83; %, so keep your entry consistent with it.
78; %
